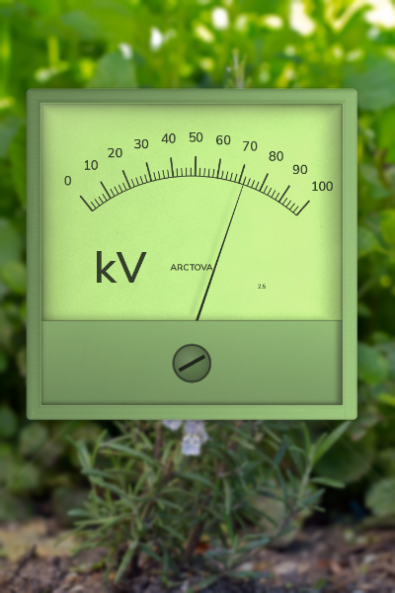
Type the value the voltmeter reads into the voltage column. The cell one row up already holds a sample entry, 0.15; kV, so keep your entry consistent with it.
72; kV
